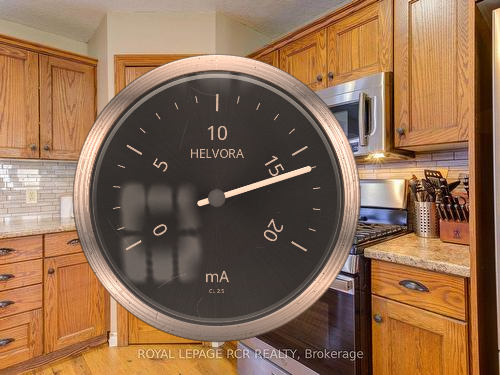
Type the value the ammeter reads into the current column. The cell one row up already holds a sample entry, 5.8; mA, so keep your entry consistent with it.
16; mA
